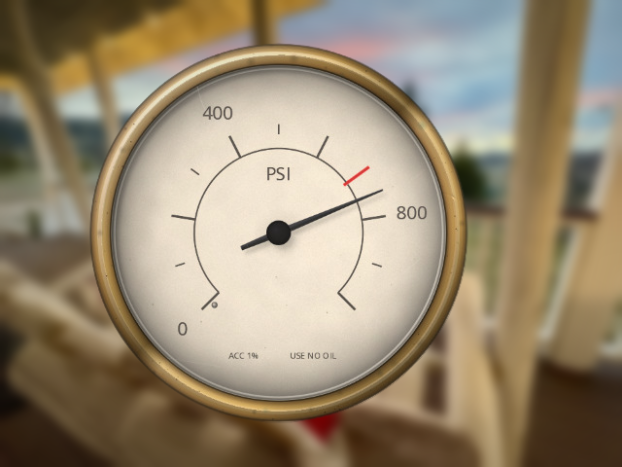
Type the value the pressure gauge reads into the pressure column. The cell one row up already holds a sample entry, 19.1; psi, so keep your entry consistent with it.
750; psi
